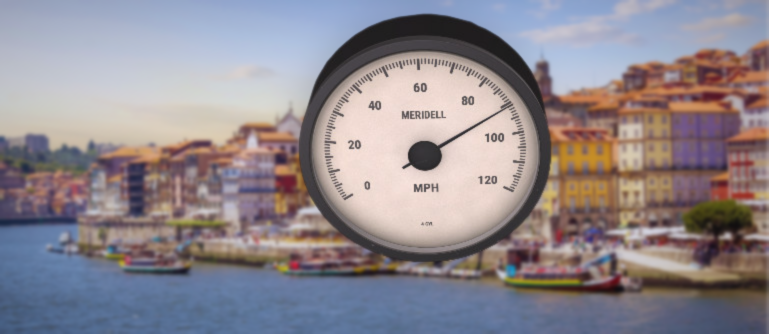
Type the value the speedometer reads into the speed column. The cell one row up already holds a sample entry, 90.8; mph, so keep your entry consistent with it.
90; mph
